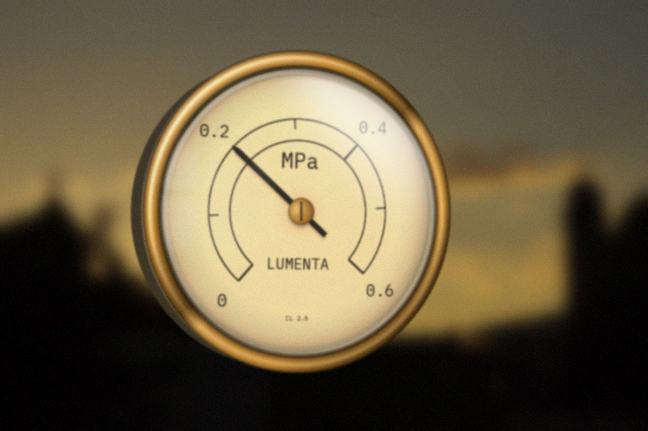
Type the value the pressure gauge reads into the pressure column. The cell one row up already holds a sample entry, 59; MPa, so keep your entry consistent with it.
0.2; MPa
